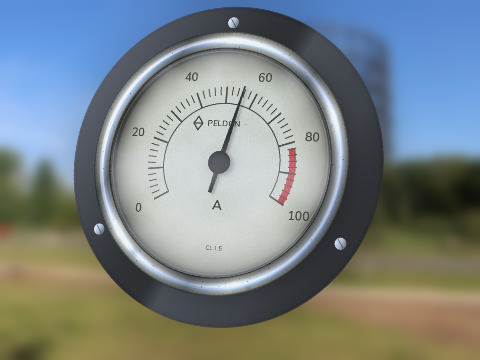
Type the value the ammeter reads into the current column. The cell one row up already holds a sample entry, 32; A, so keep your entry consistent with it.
56; A
